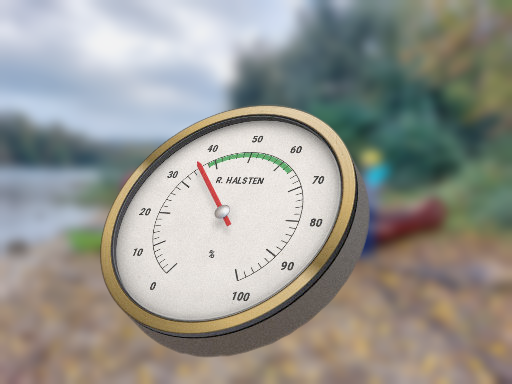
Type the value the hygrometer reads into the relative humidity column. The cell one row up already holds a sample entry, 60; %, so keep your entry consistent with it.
36; %
